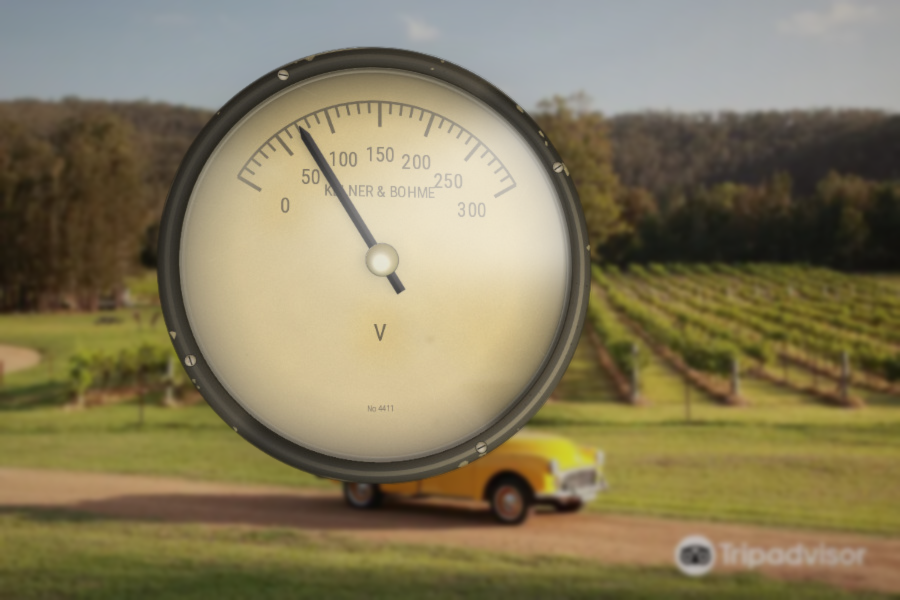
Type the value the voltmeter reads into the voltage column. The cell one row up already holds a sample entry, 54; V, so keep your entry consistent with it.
70; V
